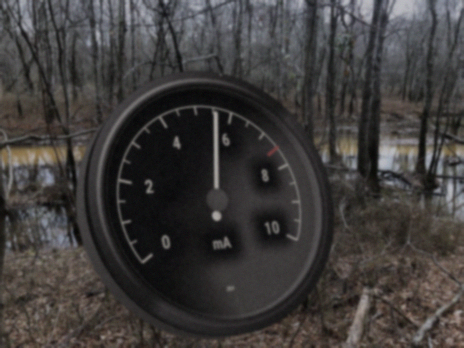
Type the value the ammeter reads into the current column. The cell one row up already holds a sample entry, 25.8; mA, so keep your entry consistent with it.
5.5; mA
